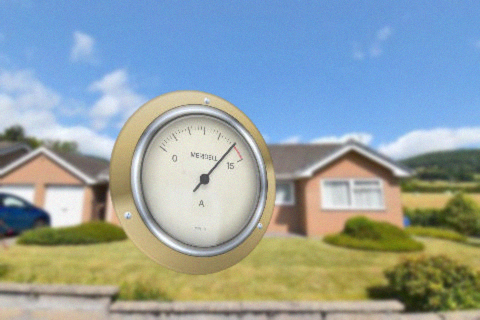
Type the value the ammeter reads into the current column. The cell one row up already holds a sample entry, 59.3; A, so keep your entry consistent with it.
12.5; A
